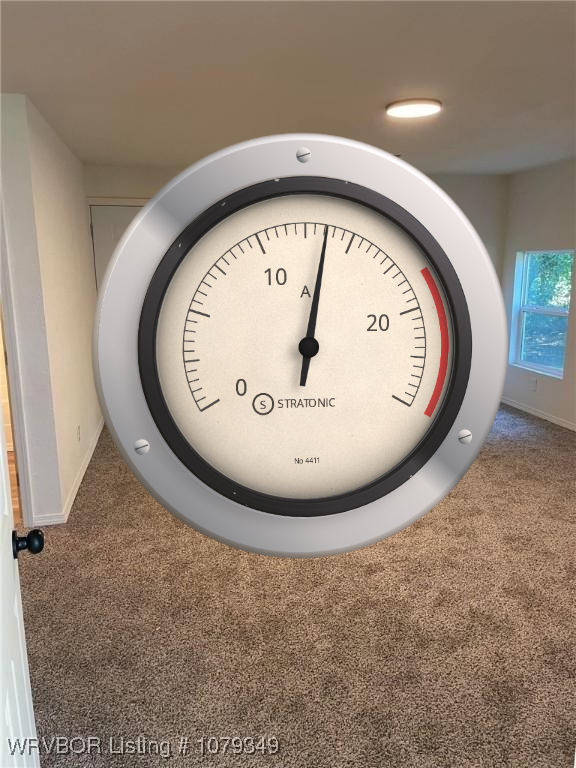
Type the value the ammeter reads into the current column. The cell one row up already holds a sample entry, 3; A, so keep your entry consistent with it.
13.5; A
